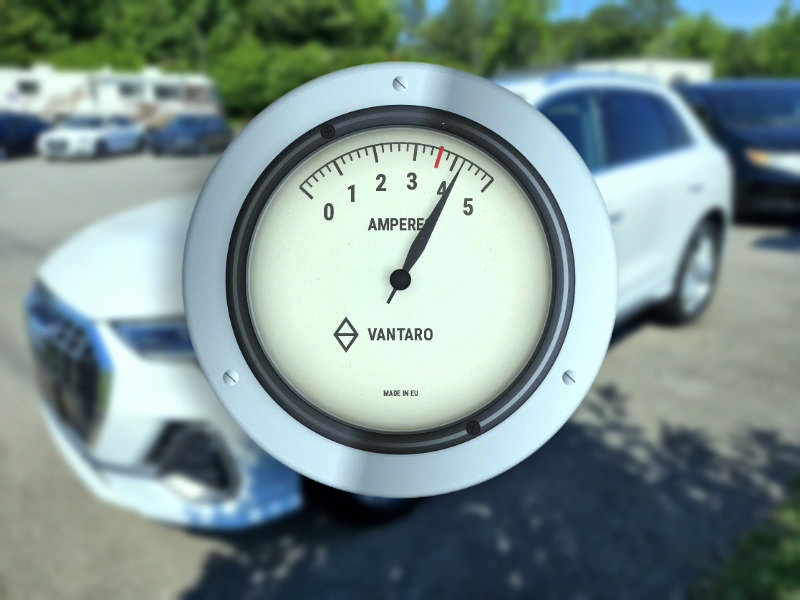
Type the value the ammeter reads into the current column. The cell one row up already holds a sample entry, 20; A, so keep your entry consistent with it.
4.2; A
